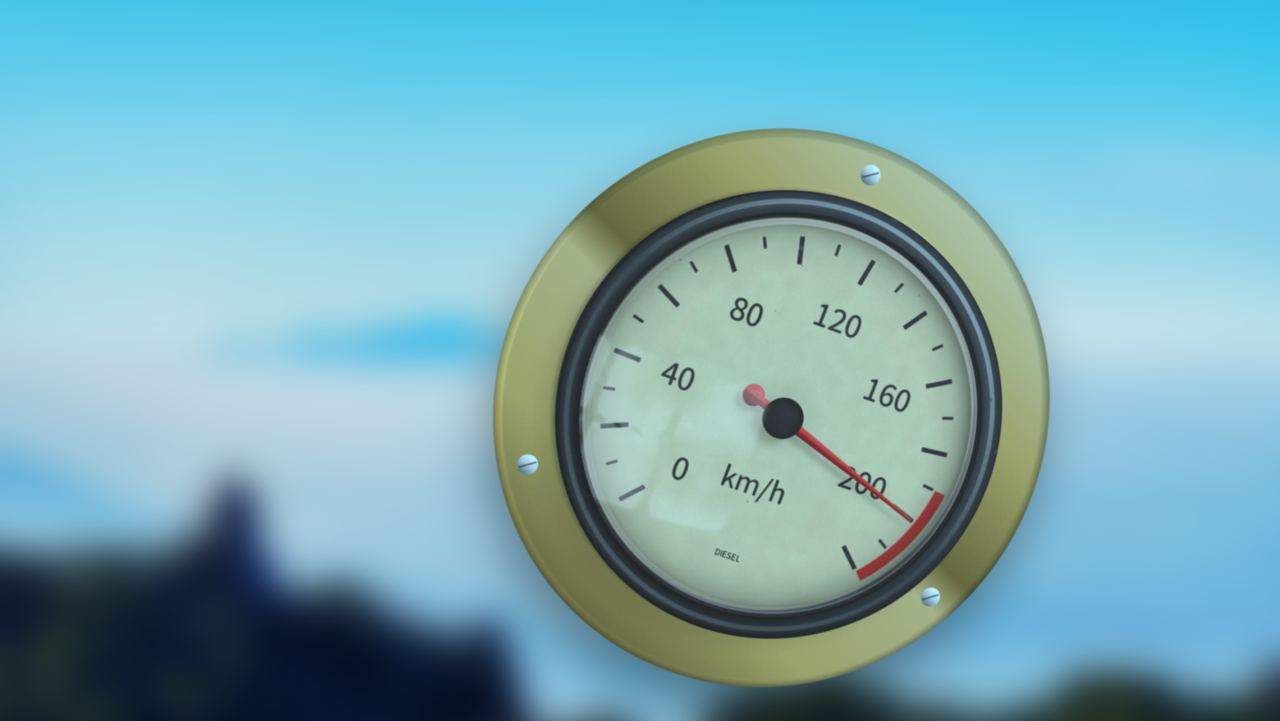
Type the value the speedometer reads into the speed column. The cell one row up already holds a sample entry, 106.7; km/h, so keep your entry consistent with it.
200; km/h
